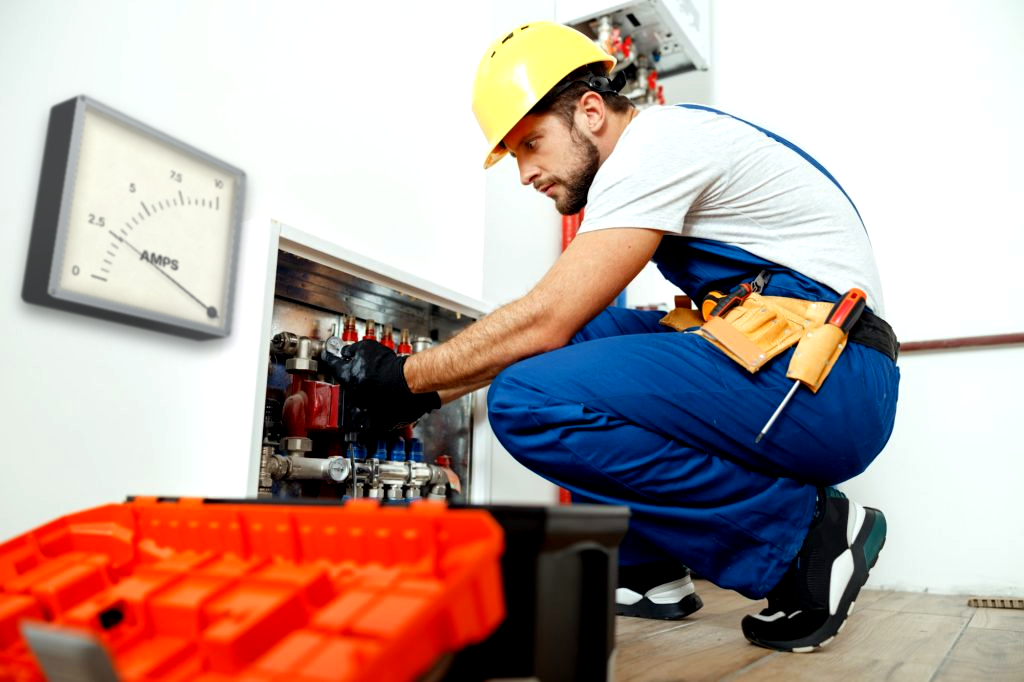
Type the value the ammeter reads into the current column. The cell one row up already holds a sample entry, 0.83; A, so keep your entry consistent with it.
2.5; A
